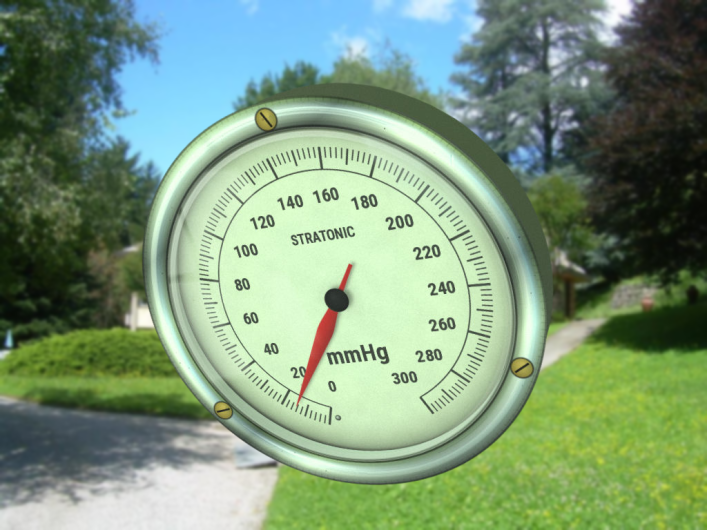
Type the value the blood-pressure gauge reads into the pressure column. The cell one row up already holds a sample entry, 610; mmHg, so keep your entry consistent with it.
14; mmHg
